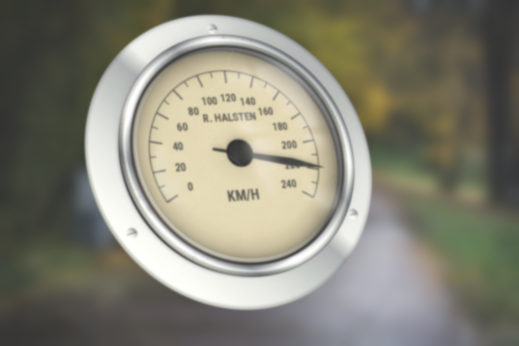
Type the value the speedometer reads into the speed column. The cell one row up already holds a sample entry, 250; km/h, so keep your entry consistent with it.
220; km/h
